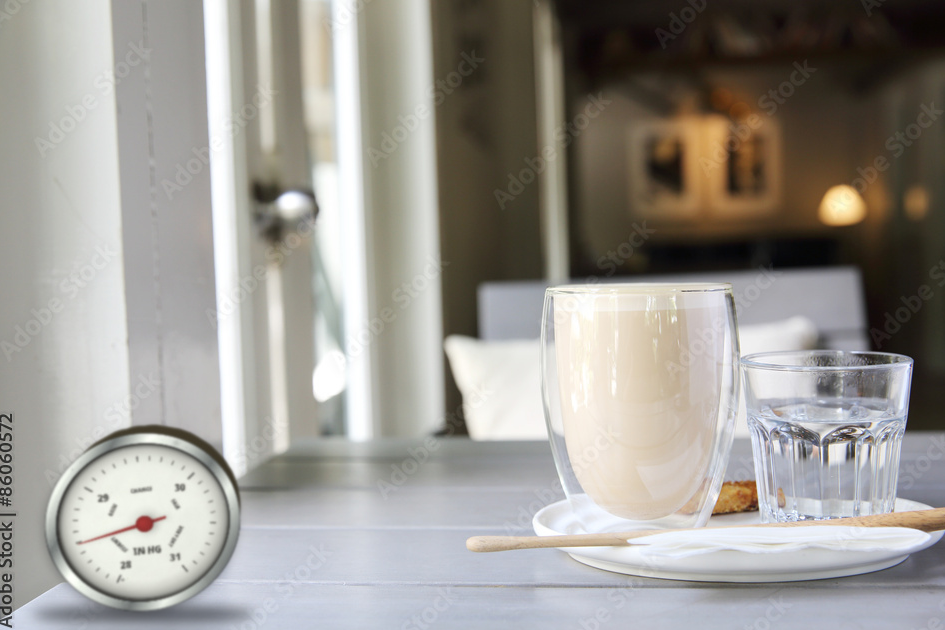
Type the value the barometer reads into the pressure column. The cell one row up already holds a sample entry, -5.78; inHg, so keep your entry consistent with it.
28.5; inHg
